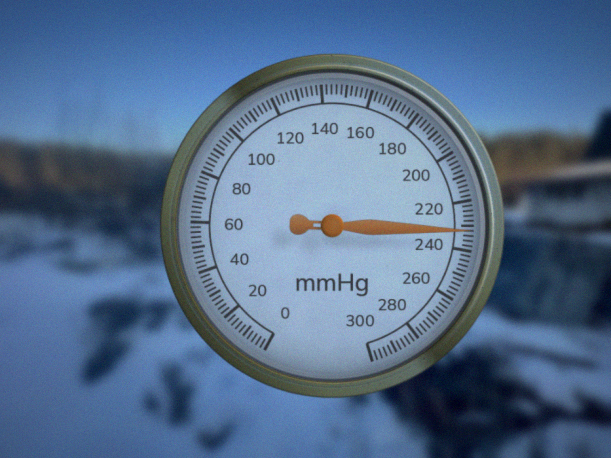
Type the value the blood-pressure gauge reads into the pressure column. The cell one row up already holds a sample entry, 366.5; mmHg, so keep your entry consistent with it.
232; mmHg
